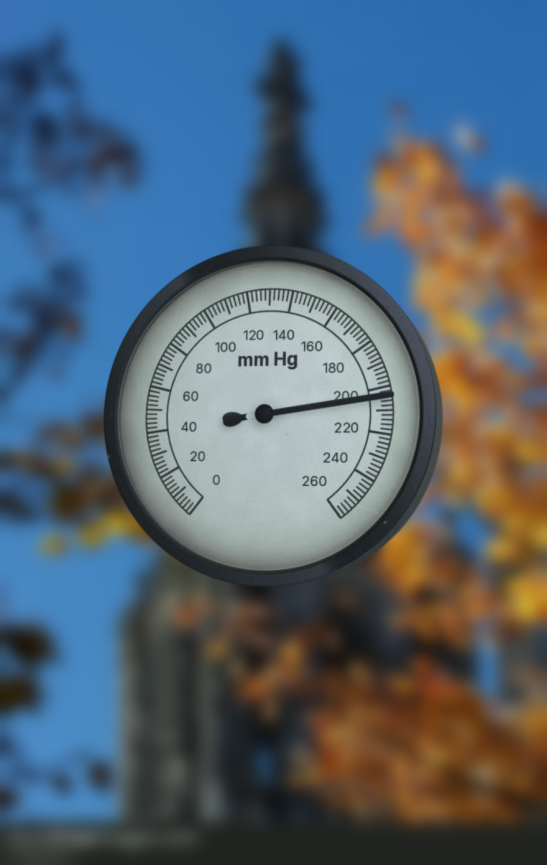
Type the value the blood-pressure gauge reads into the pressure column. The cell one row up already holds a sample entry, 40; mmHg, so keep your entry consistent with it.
204; mmHg
